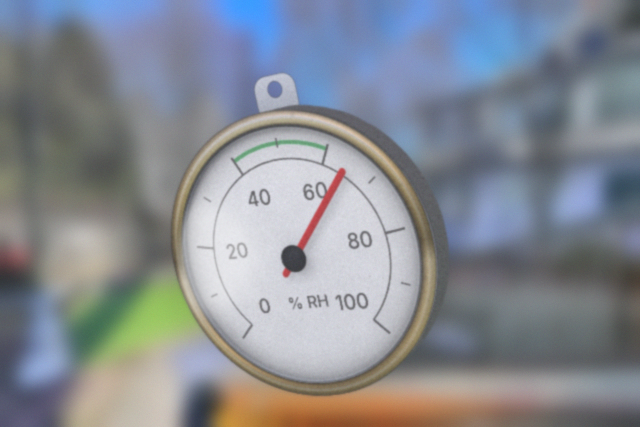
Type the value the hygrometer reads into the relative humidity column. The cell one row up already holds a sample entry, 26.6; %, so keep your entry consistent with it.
65; %
